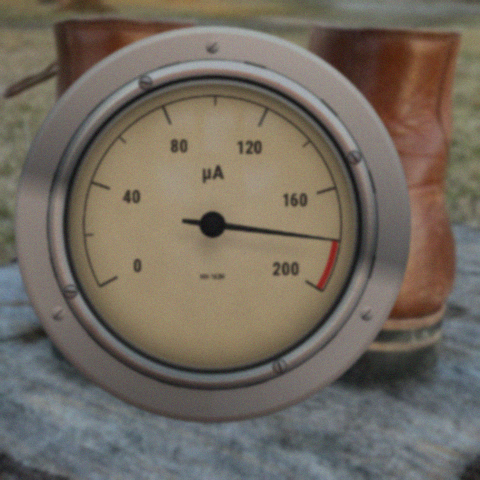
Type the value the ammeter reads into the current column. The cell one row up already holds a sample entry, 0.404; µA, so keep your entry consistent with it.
180; µA
